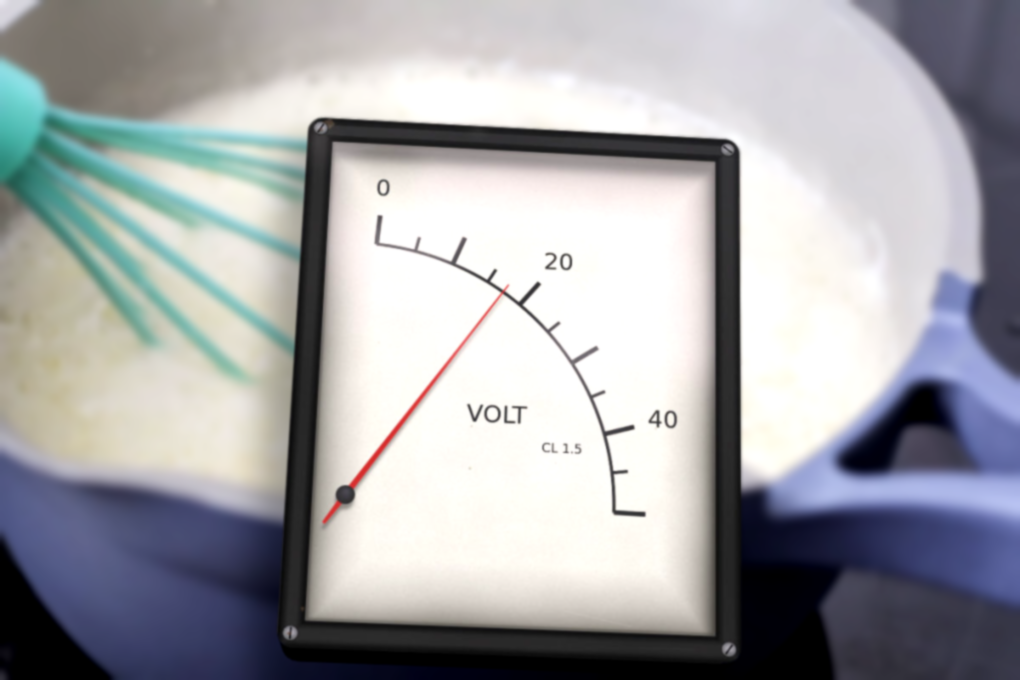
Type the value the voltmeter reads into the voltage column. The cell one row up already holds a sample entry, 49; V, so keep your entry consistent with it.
17.5; V
